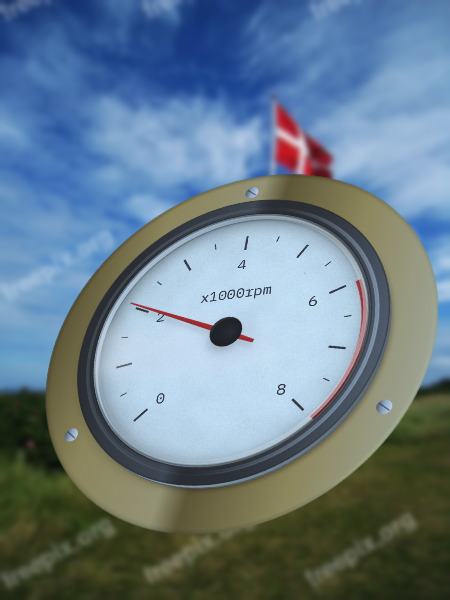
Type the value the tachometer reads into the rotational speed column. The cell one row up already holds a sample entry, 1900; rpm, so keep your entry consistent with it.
2000; rpm
